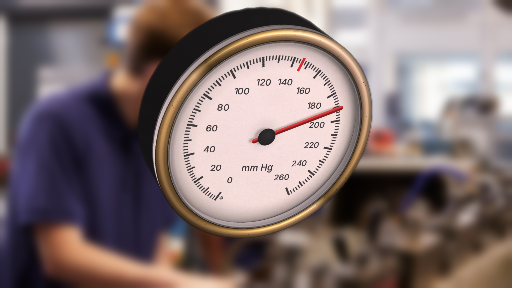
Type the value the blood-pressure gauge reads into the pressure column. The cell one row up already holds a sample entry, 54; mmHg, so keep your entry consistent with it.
190; mmHg
